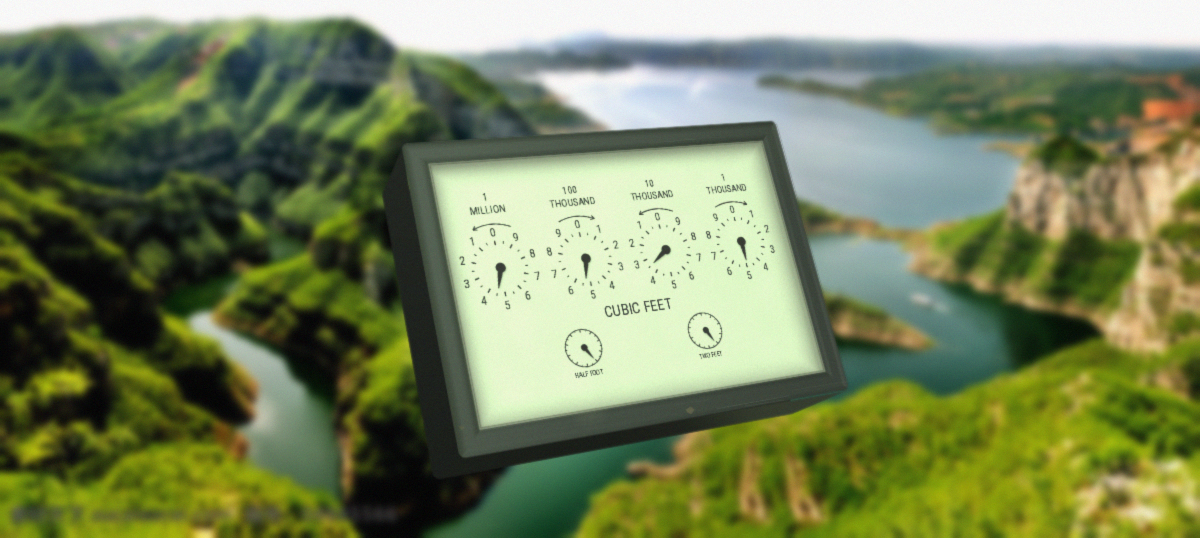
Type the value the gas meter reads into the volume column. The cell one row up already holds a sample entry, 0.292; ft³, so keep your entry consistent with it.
453500; ft³
